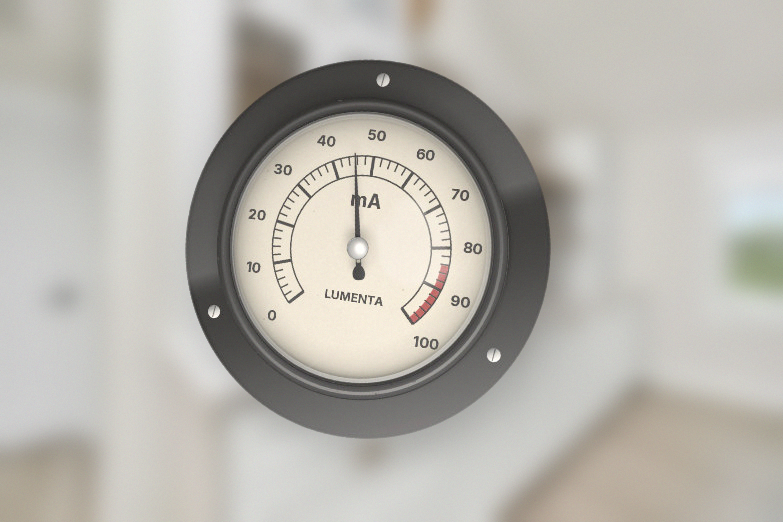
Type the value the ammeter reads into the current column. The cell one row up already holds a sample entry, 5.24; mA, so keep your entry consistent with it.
46; mA
